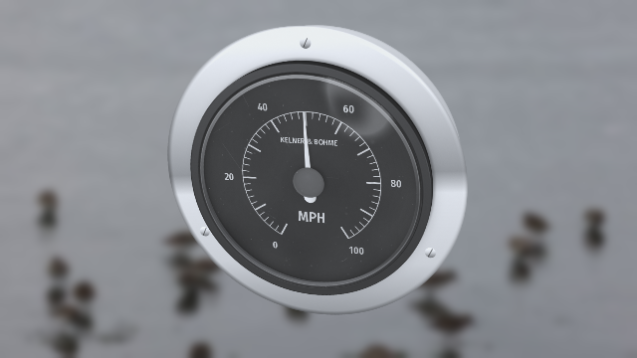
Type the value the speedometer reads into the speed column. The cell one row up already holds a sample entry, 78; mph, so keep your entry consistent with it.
50; mph
